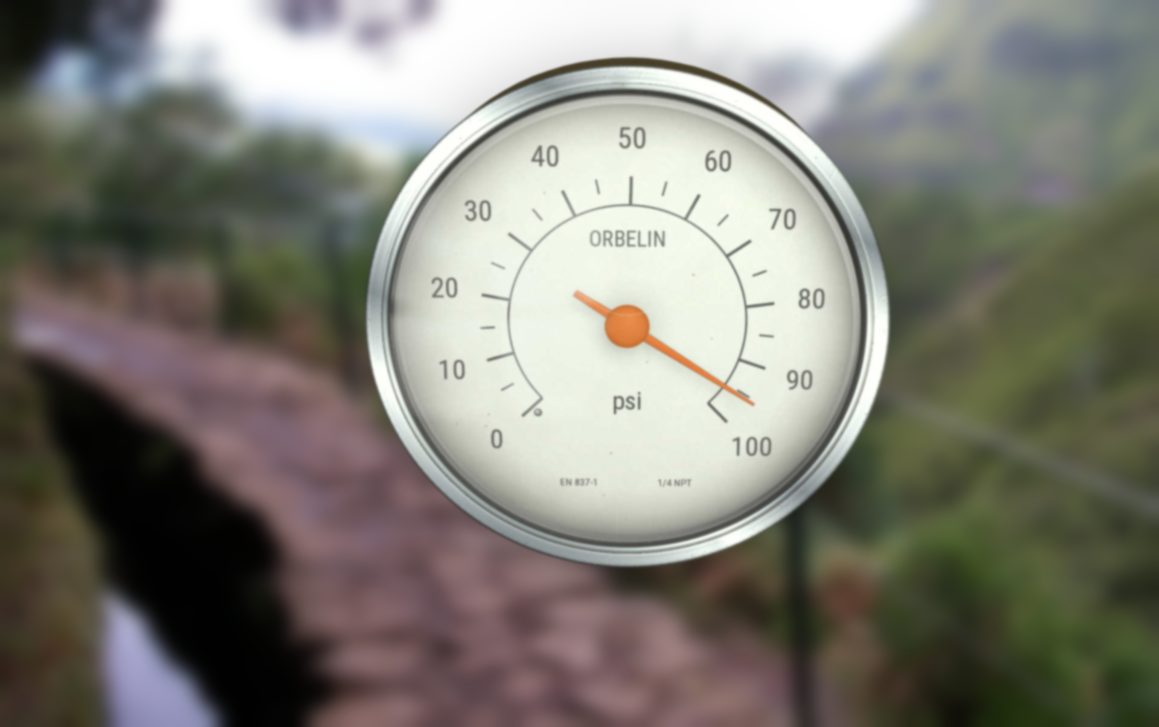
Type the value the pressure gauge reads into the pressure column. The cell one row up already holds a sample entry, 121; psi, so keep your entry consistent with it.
95; psi
